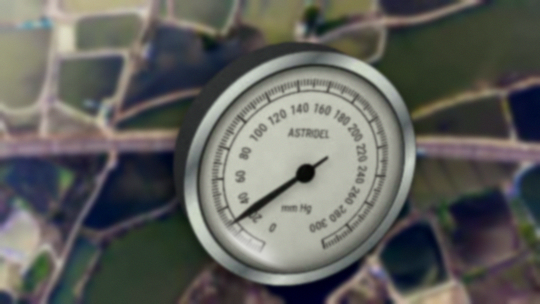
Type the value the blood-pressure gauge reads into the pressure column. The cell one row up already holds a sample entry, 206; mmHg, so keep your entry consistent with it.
30; mmHg
